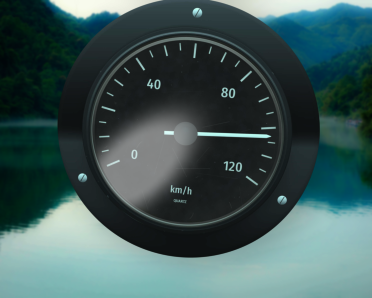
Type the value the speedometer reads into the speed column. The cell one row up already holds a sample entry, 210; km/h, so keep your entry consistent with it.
102.5; km/h
